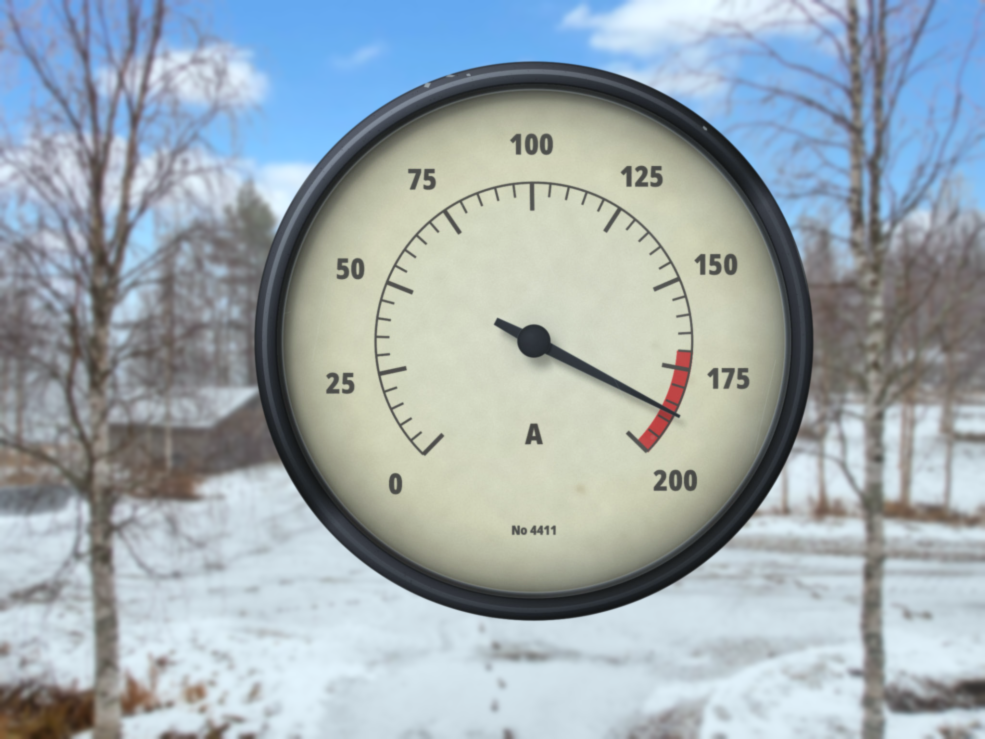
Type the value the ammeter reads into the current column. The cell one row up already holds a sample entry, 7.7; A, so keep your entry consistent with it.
187.5; A
